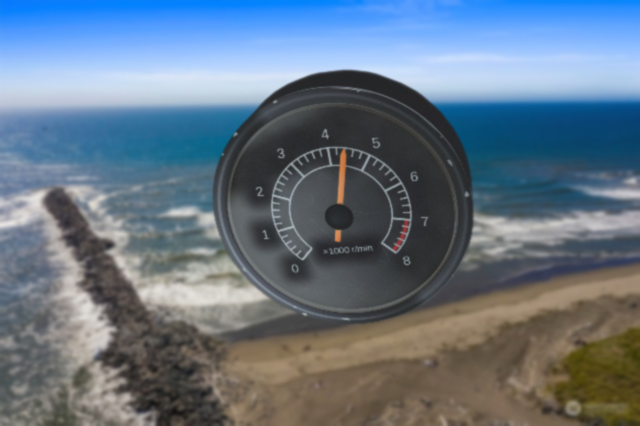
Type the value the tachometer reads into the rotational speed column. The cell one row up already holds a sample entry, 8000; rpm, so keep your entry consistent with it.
4400; rpm
